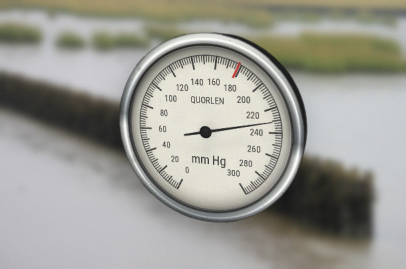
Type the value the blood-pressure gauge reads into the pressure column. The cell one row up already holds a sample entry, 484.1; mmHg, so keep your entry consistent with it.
230; mmHg
